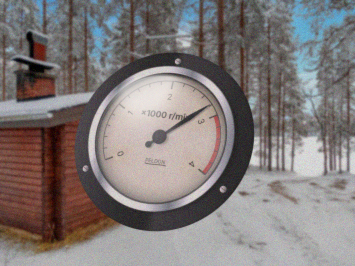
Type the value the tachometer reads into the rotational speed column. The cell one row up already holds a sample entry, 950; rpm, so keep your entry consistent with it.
2800; rpm
